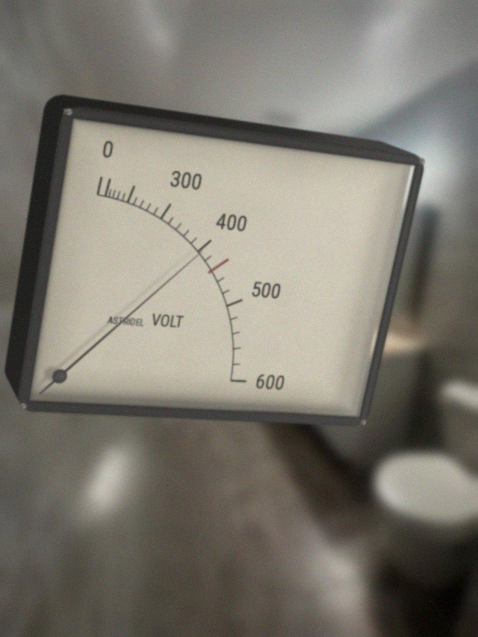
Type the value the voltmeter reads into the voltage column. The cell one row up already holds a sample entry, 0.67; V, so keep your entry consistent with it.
400; V
